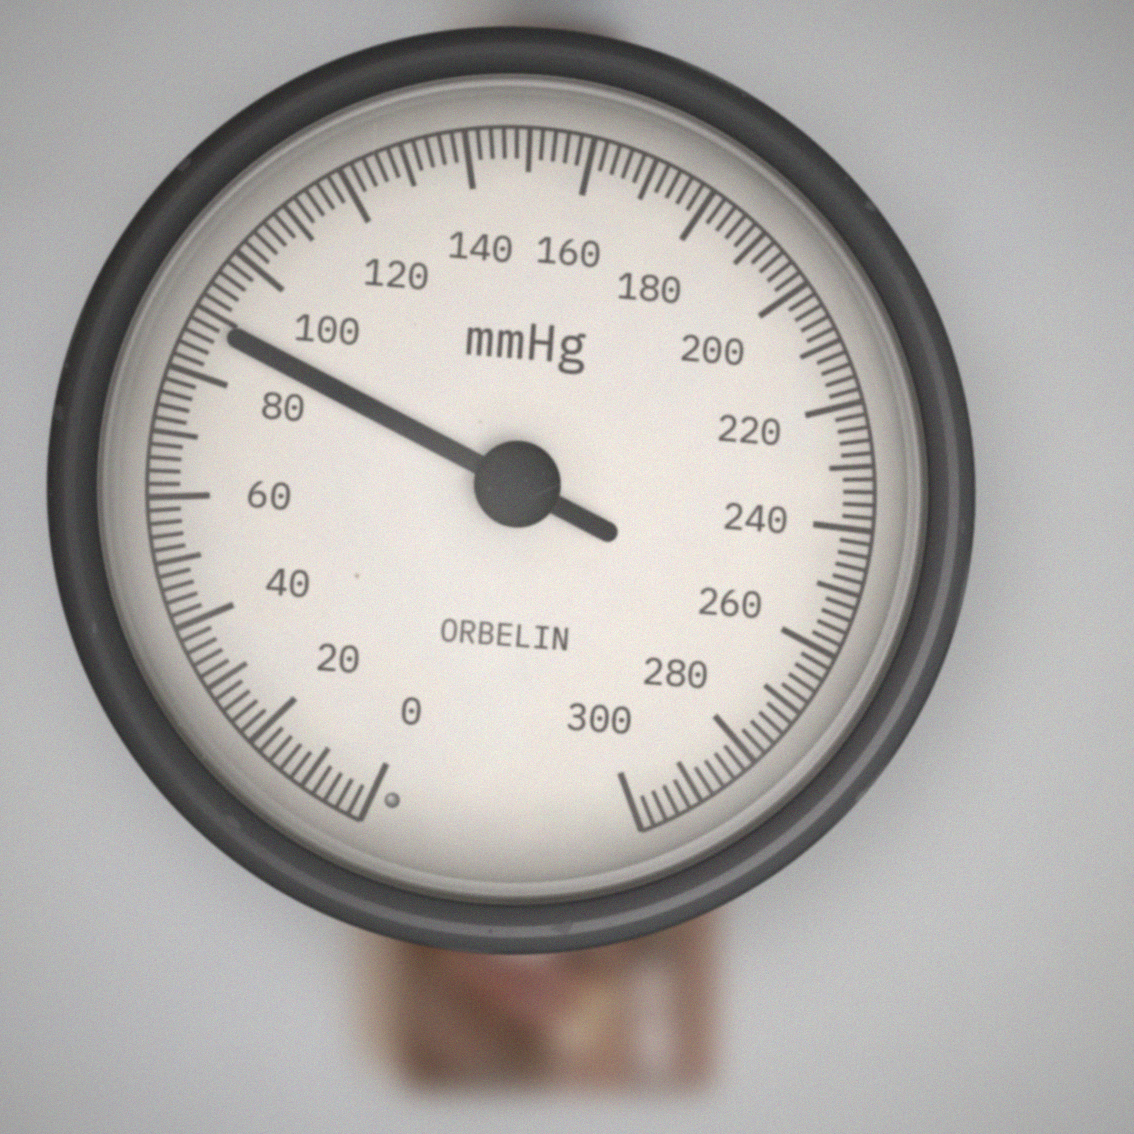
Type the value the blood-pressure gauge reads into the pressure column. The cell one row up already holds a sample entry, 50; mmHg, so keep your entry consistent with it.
88; mmHg
